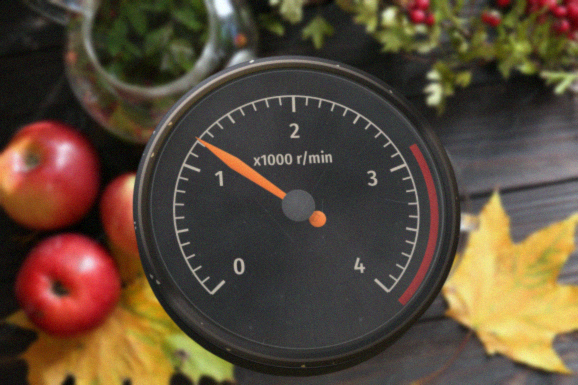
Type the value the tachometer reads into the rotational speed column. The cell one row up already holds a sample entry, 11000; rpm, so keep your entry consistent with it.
1200; rpm
